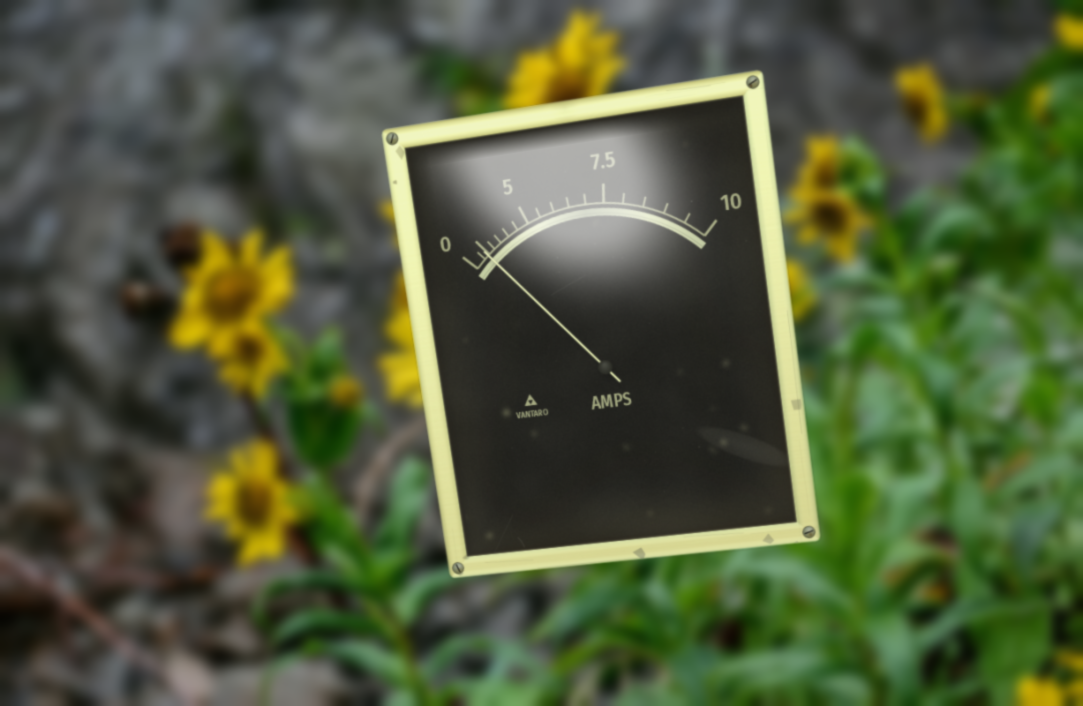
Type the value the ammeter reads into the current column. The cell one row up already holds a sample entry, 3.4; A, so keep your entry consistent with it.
2.5; A
